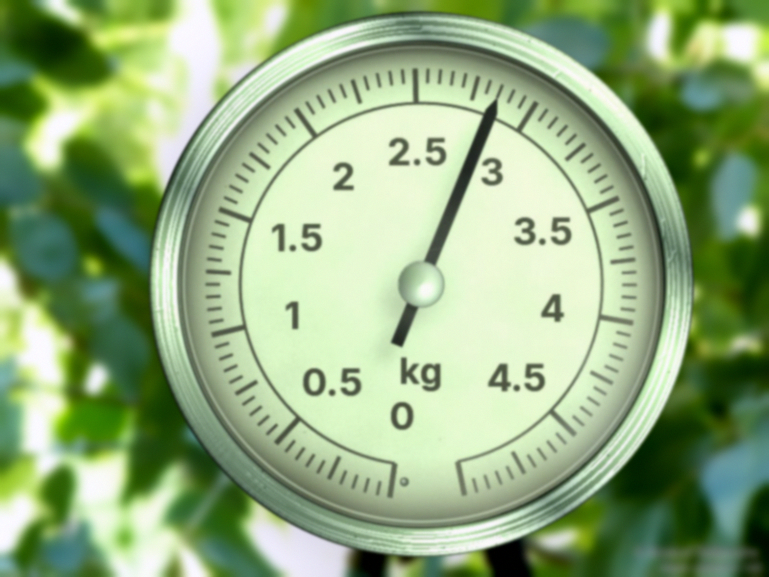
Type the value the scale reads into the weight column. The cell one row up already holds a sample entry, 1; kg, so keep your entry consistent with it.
2.85; kg
